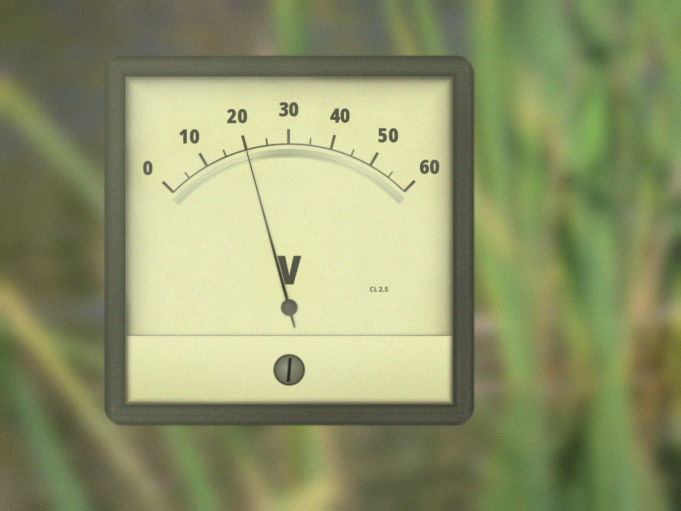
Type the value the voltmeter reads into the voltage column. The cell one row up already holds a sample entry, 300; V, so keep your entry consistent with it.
20; V
